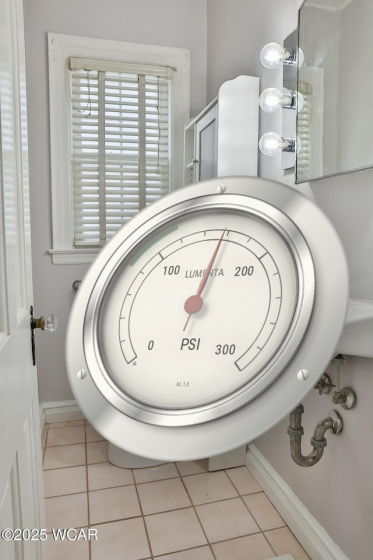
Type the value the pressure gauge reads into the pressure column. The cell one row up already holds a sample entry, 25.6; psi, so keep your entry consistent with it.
160; psi
